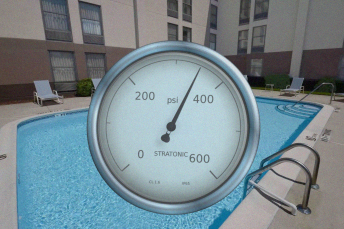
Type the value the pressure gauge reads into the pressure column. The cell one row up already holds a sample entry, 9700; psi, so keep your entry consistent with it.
350; psi
